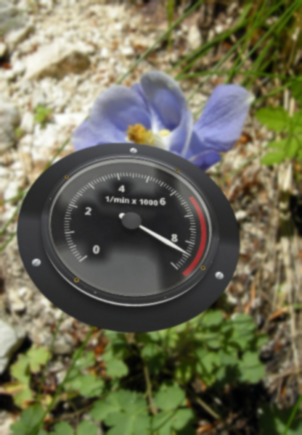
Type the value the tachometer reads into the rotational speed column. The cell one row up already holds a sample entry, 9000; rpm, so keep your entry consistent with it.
8500; rpm
